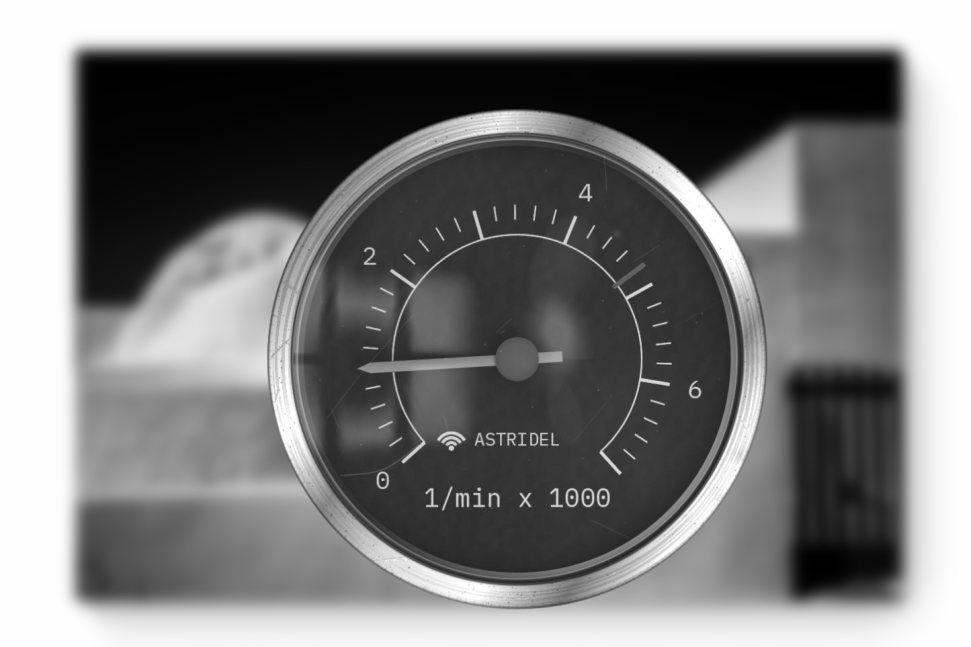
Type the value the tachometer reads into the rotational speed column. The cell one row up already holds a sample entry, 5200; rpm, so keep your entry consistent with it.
1000; rpm
